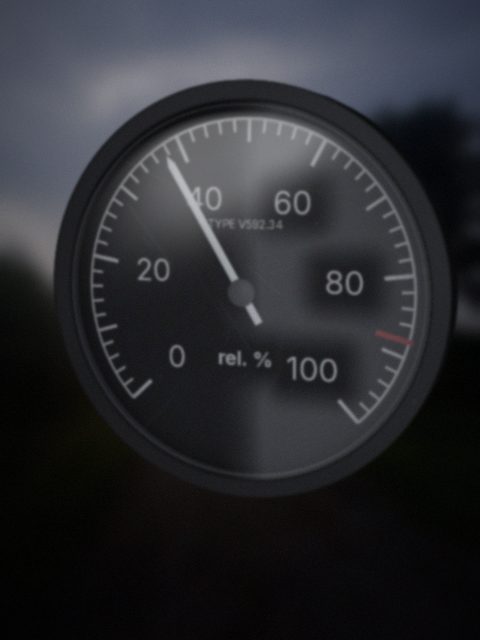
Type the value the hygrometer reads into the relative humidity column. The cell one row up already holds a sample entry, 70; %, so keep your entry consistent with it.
38; %
